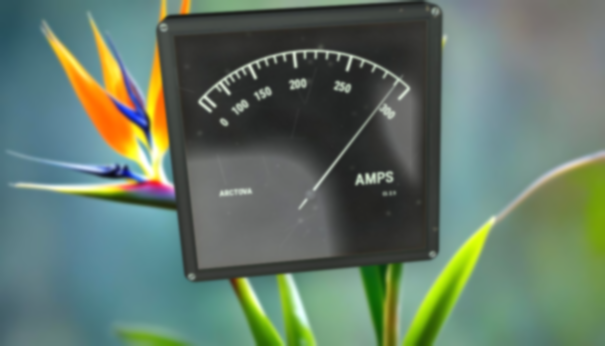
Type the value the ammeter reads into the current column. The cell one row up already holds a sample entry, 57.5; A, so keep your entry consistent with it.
290; A
